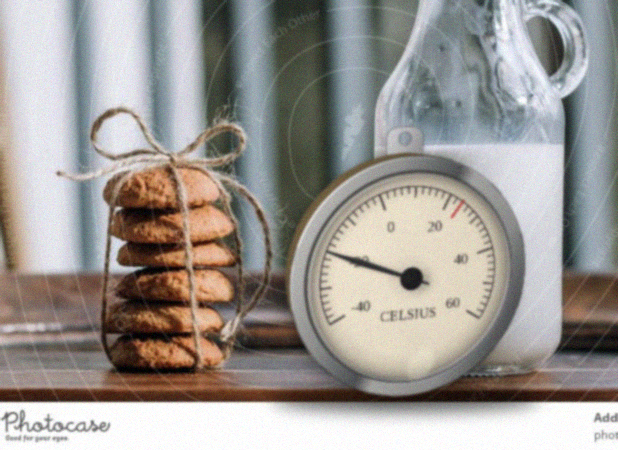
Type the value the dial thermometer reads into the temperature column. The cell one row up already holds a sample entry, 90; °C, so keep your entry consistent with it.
-20; °C
